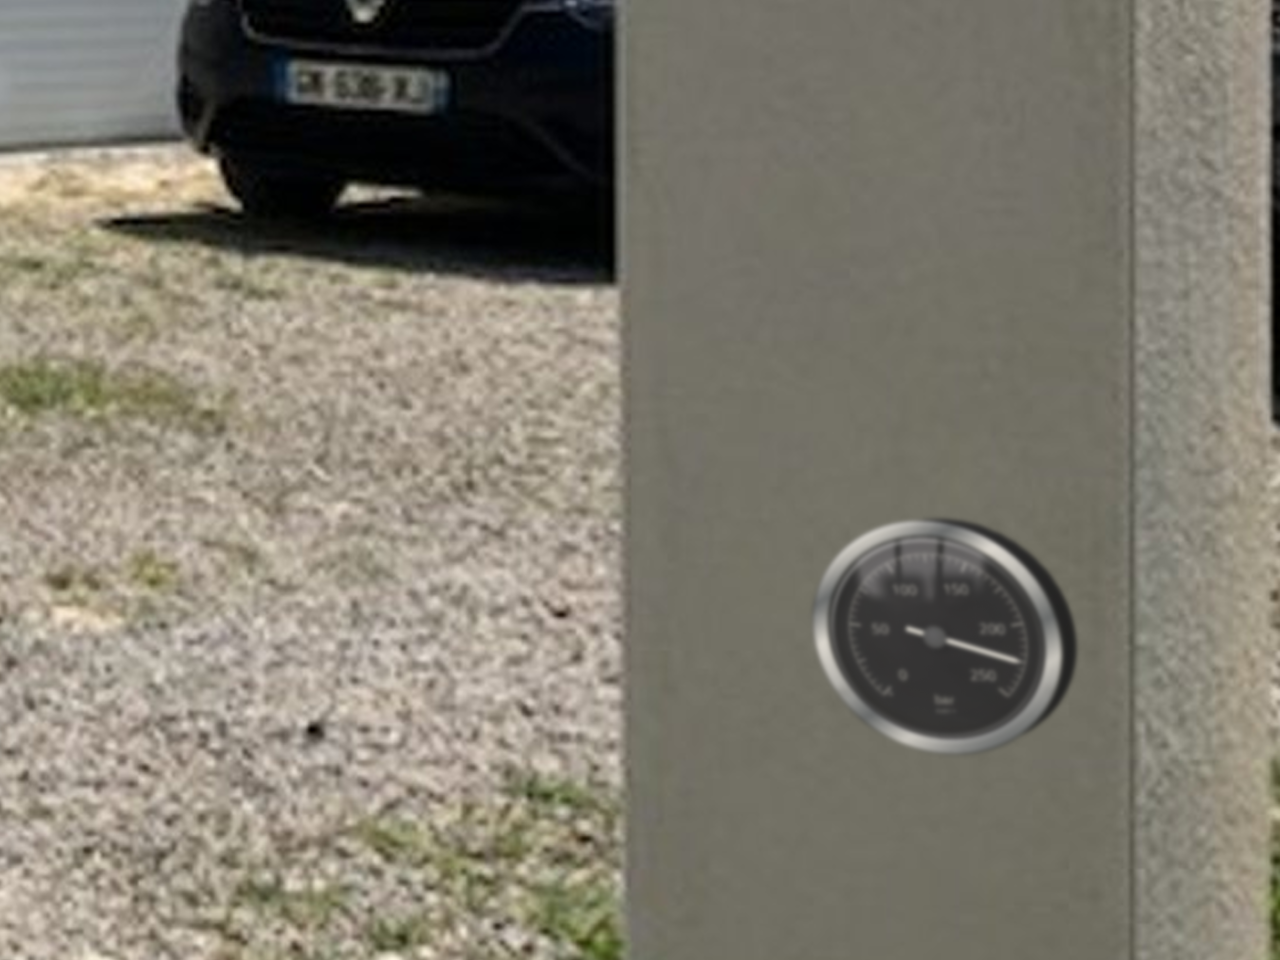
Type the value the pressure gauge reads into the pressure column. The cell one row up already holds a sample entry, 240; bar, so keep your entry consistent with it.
225; bar
